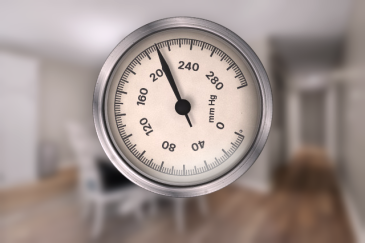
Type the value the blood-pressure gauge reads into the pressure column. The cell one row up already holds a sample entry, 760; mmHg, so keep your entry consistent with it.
210; mmHg
